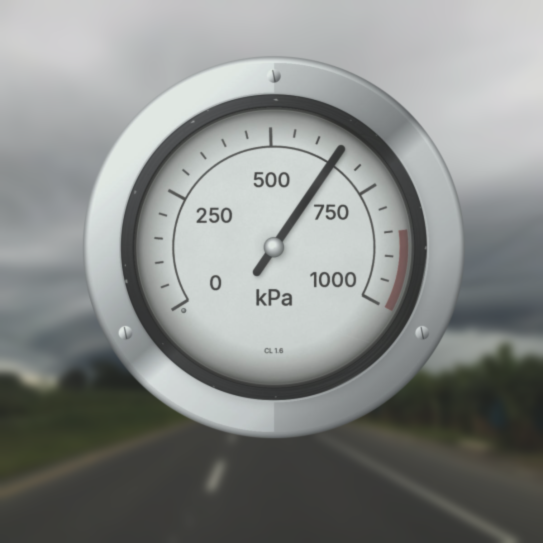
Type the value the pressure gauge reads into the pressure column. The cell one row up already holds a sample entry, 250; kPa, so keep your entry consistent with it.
650; kPa
